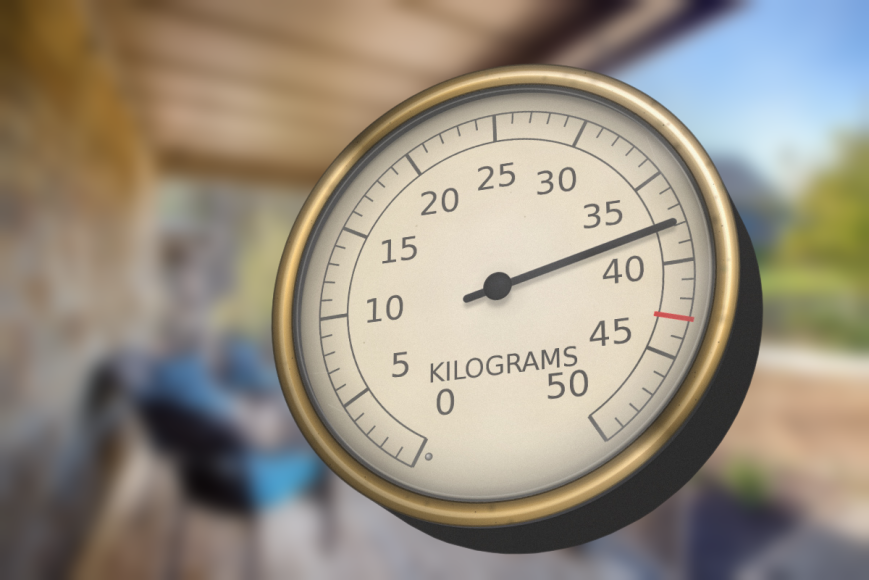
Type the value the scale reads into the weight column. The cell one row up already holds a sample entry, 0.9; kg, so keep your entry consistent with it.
38; kg
